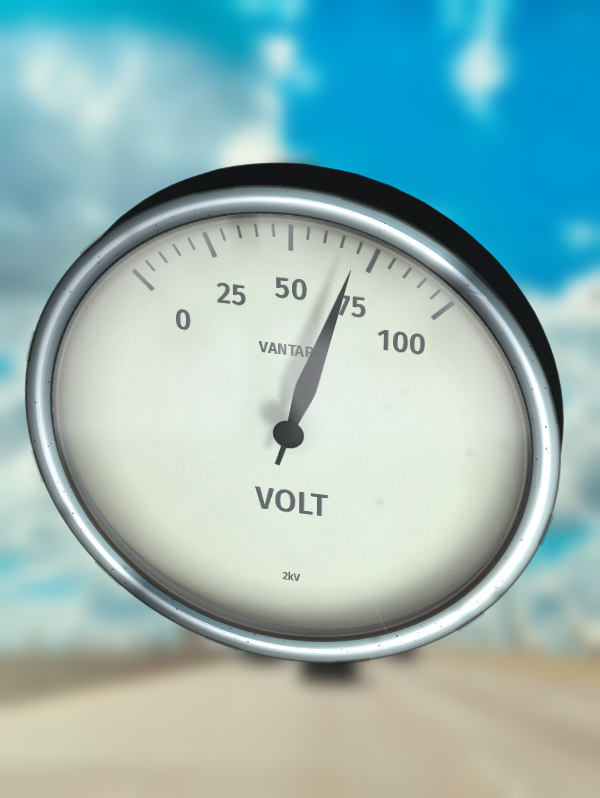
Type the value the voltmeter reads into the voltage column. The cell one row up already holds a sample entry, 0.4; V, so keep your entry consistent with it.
70; V
